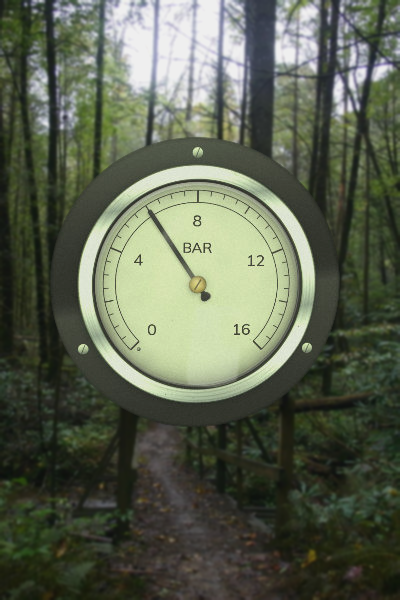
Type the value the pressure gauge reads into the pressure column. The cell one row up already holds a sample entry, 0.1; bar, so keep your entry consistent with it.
6; bar
